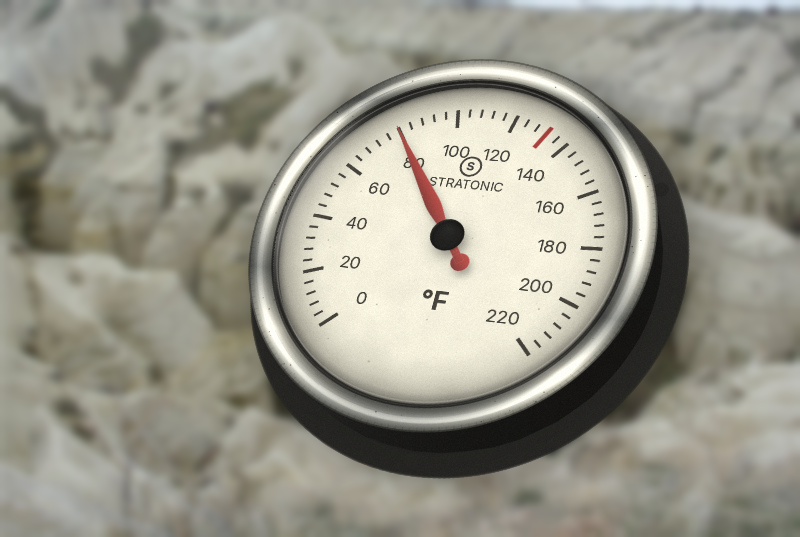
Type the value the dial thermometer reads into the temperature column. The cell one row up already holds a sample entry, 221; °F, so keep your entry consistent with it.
80; °F
